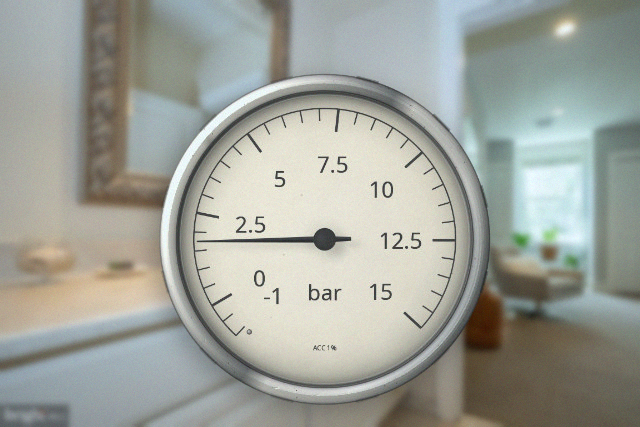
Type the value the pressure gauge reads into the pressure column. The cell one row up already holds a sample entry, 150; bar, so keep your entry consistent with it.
1.75; bar
